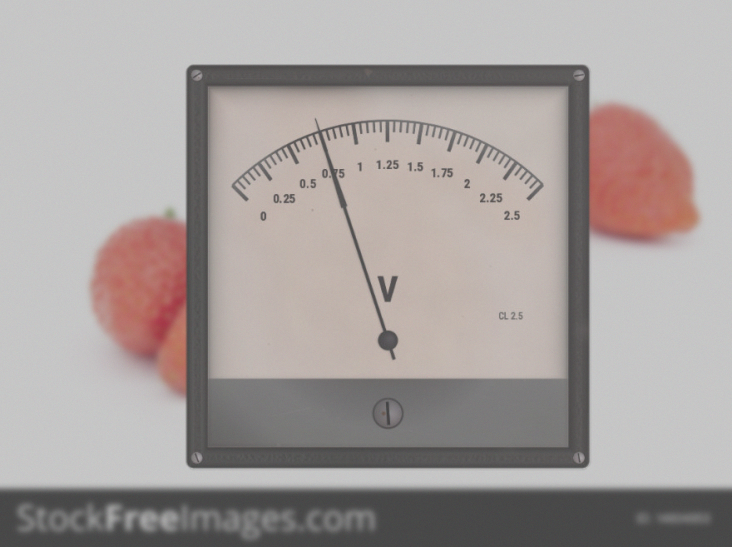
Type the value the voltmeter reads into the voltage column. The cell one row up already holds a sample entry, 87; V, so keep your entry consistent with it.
0.75; V
